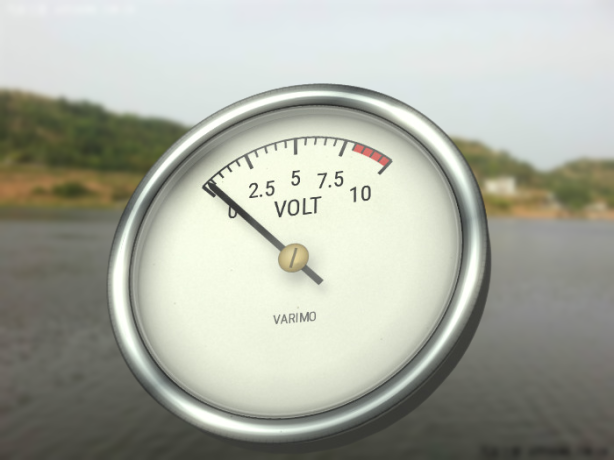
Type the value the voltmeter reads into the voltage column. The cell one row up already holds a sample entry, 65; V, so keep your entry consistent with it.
0.25; V
